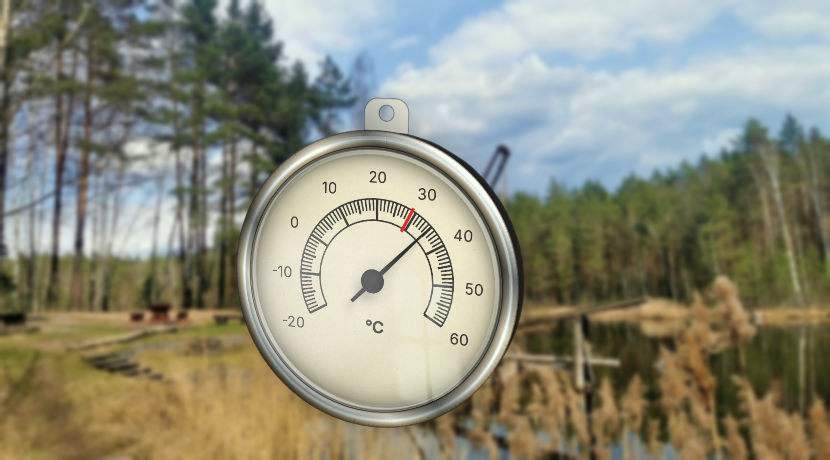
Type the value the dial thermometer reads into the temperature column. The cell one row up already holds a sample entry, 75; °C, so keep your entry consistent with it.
35; °C
